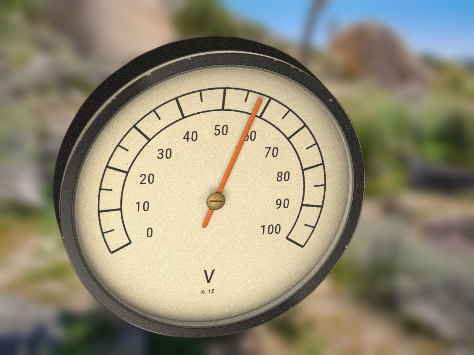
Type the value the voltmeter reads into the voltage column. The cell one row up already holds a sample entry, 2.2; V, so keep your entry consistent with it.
57.5; V
